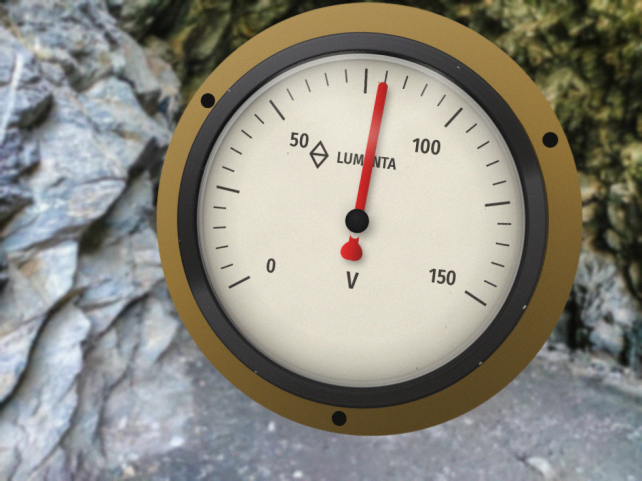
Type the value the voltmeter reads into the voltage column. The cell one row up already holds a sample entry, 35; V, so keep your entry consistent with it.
80; V
